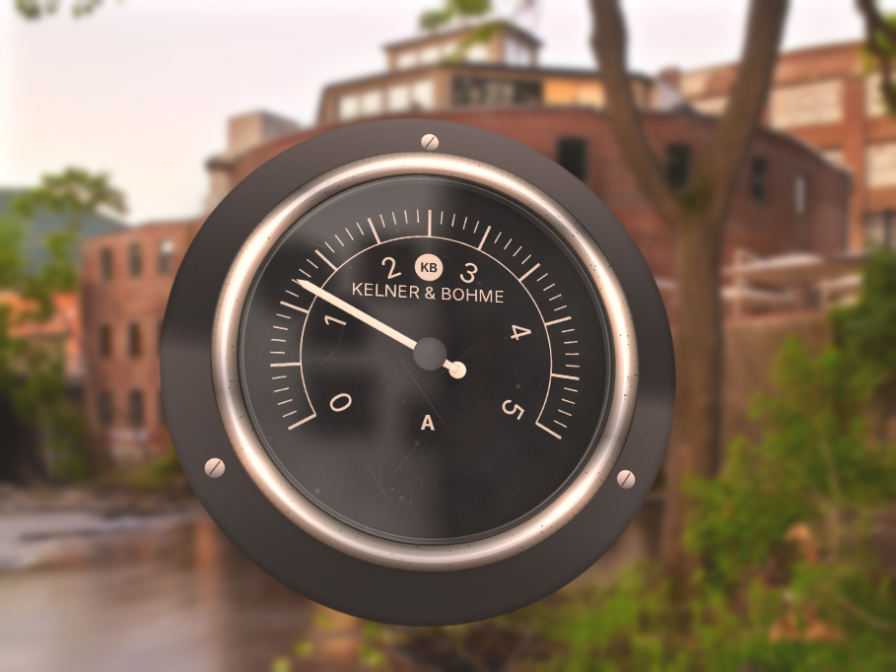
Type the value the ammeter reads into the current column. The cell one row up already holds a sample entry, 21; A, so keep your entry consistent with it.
1.2; A
